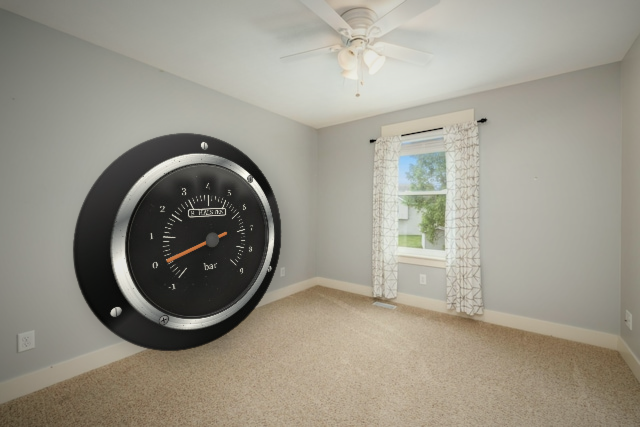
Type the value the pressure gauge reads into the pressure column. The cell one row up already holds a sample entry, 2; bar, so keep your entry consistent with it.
0; bar
